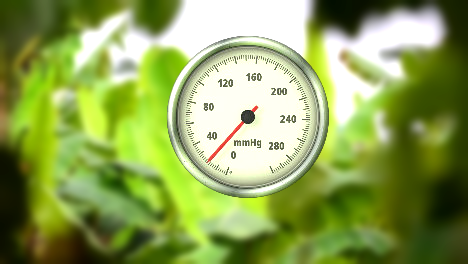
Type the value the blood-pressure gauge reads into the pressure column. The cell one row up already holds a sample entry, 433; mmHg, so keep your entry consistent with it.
20; mmHg
